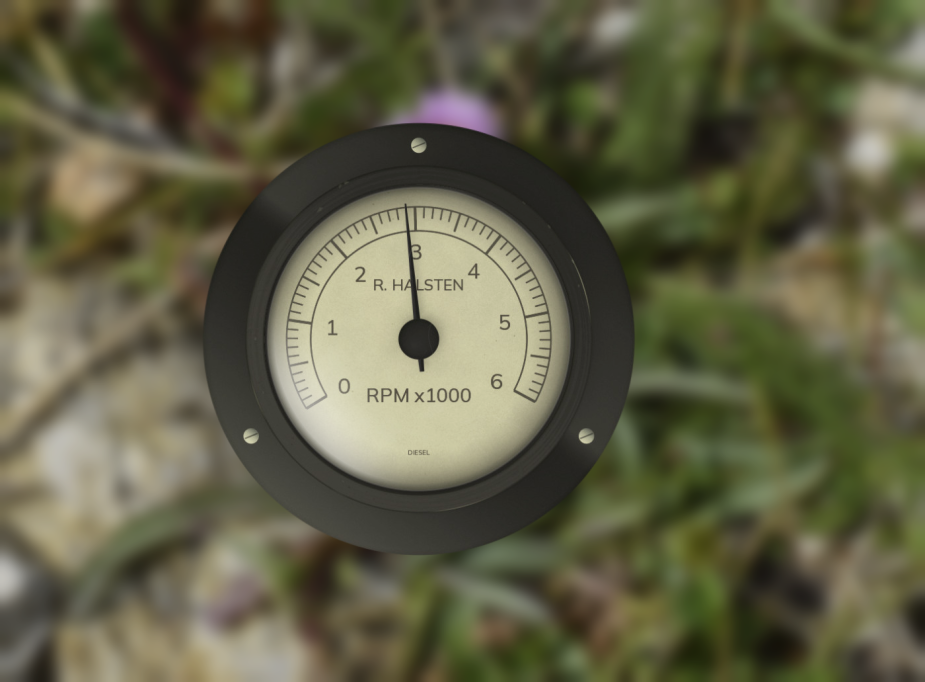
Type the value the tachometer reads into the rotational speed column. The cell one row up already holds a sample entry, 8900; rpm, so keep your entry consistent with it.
2900; rpm
